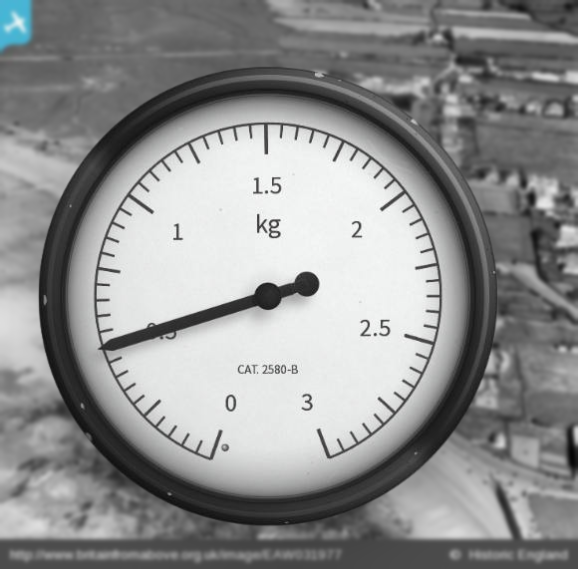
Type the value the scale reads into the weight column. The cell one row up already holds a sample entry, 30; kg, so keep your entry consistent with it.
0.5; kg
